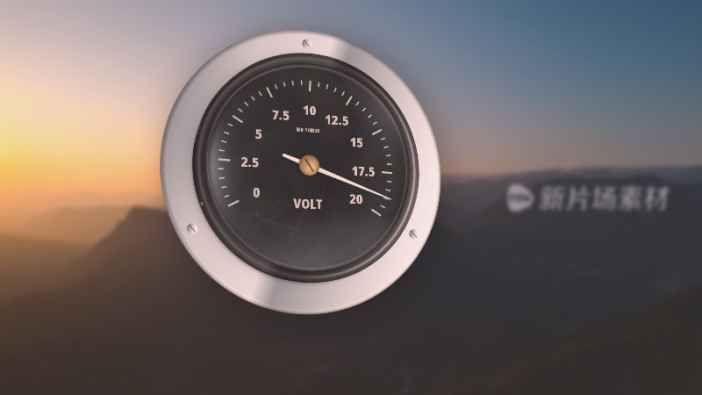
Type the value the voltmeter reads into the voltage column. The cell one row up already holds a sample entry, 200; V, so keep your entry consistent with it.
19; V
